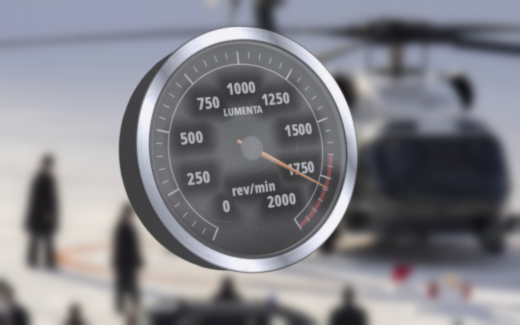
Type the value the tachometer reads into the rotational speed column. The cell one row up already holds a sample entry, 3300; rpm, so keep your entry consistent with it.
1800; rpm
